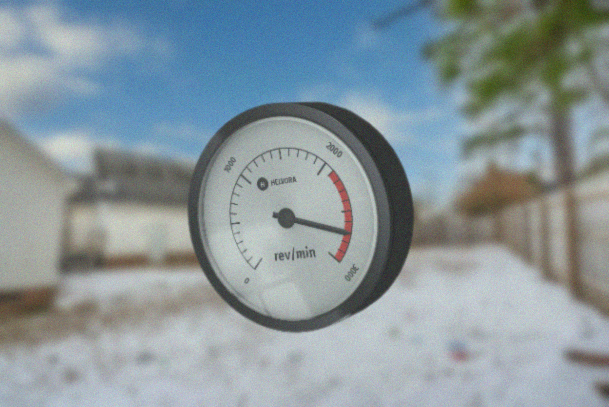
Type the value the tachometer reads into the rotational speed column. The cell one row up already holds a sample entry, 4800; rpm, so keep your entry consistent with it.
2700; rpm
